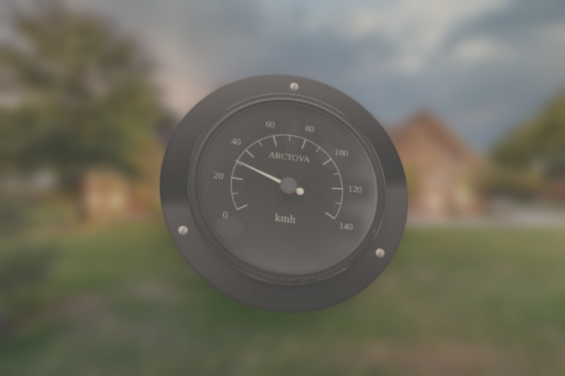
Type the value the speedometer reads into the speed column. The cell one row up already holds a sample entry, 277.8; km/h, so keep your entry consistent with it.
30; km/h
